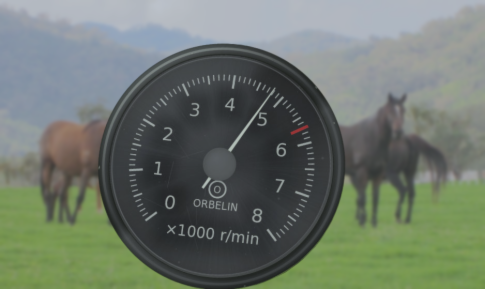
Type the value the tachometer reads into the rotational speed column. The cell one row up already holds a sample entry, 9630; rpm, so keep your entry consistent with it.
4800; rpm
